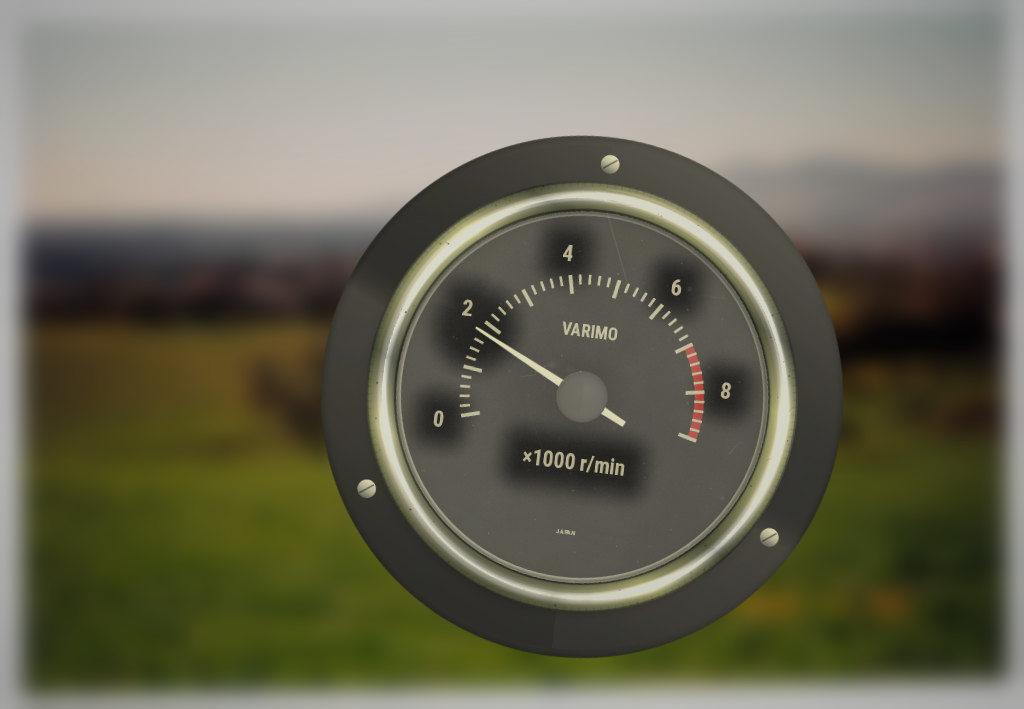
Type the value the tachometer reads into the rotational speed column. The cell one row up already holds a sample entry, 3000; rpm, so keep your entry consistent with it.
1800; rpm
